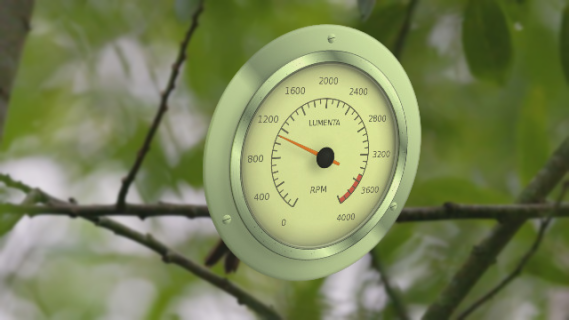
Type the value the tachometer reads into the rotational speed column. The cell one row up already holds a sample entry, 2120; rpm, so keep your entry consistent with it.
1100; rpm
